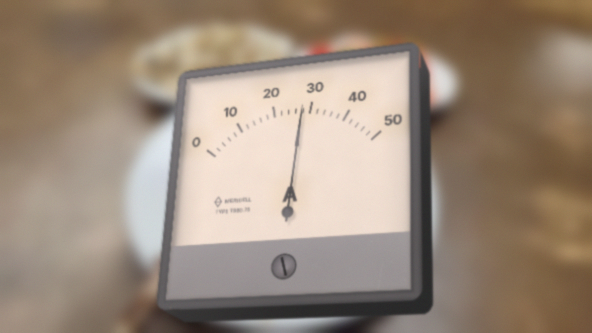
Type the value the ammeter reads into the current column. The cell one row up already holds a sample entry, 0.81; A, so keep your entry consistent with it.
28; A
